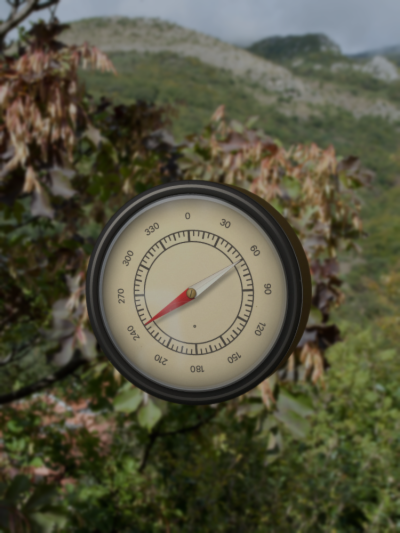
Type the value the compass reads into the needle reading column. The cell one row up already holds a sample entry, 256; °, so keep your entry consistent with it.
240; °
